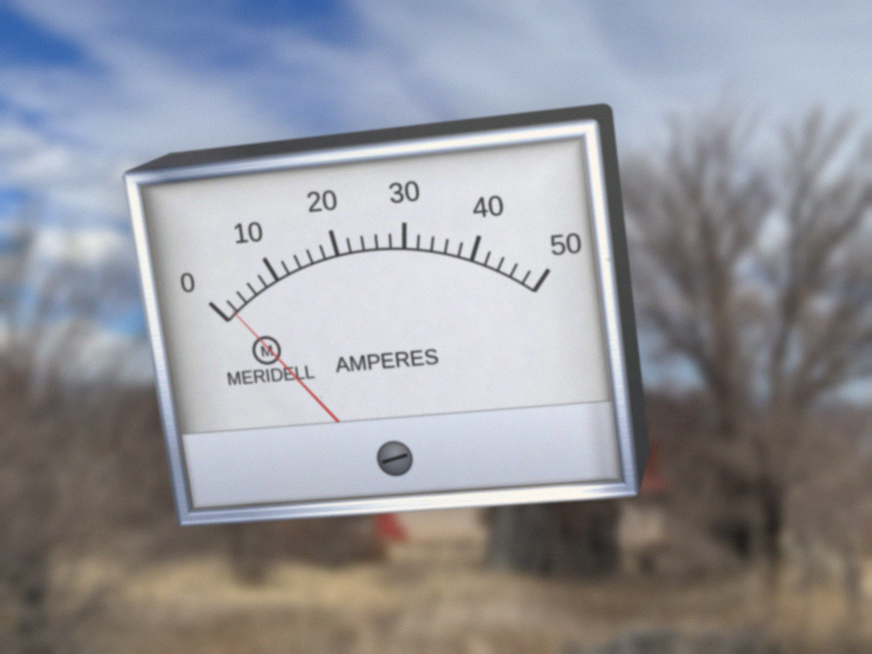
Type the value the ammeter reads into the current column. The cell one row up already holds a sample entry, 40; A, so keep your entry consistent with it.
2; A
